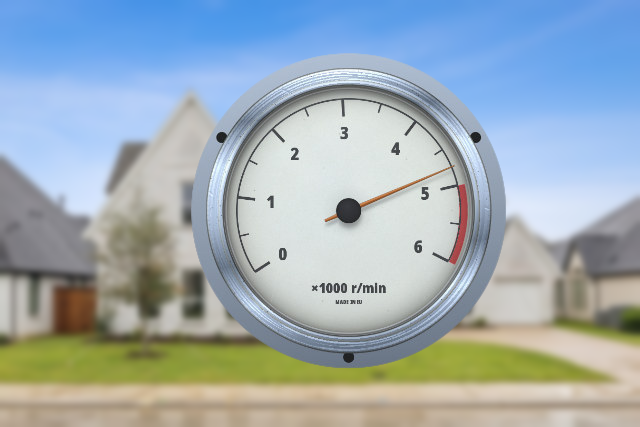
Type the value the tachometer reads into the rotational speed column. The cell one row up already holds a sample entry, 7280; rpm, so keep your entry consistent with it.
4750; rpm
